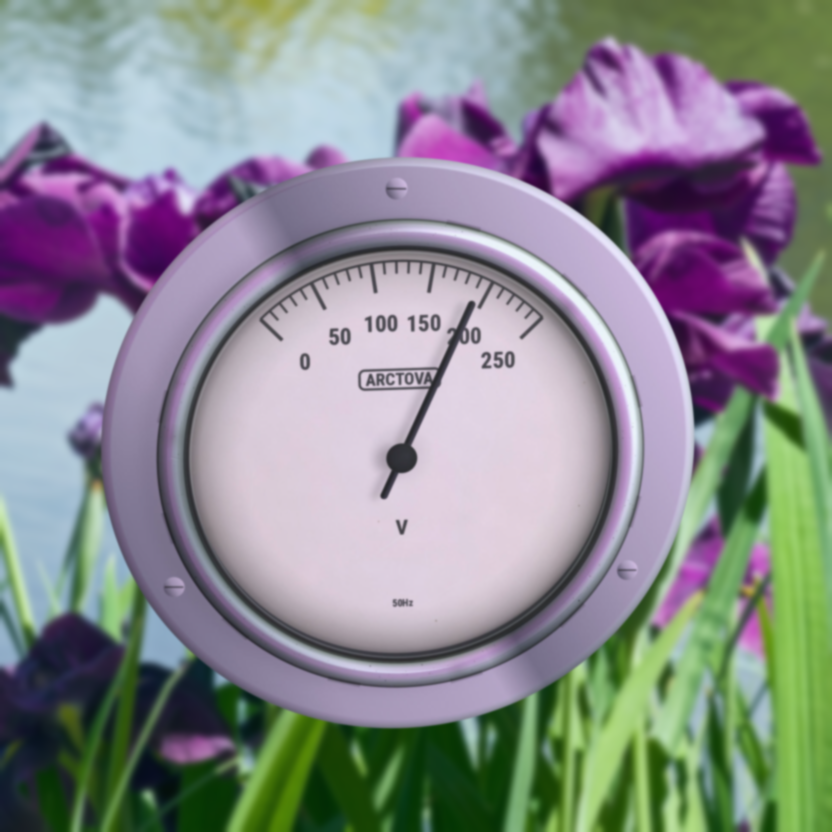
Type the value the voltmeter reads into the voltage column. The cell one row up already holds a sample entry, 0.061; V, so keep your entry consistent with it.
190; V
